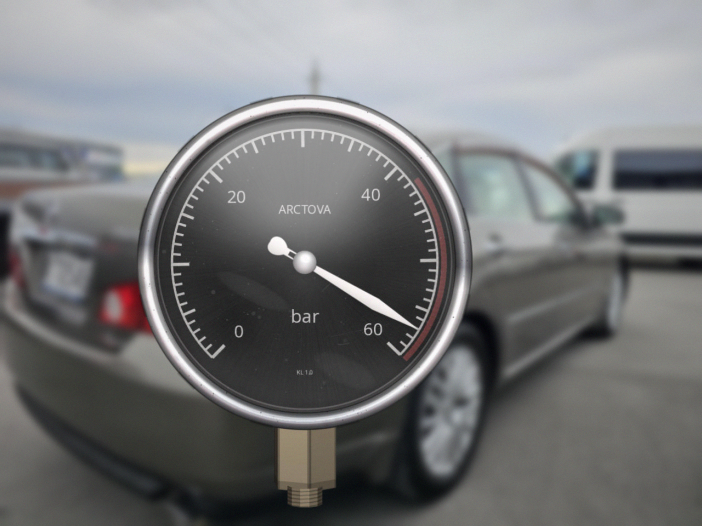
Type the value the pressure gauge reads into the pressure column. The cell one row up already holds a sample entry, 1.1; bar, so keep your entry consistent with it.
57; bar
